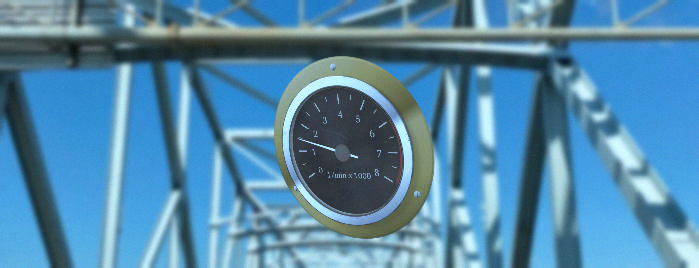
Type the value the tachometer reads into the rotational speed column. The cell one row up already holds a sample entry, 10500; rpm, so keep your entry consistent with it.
1500; rpm
